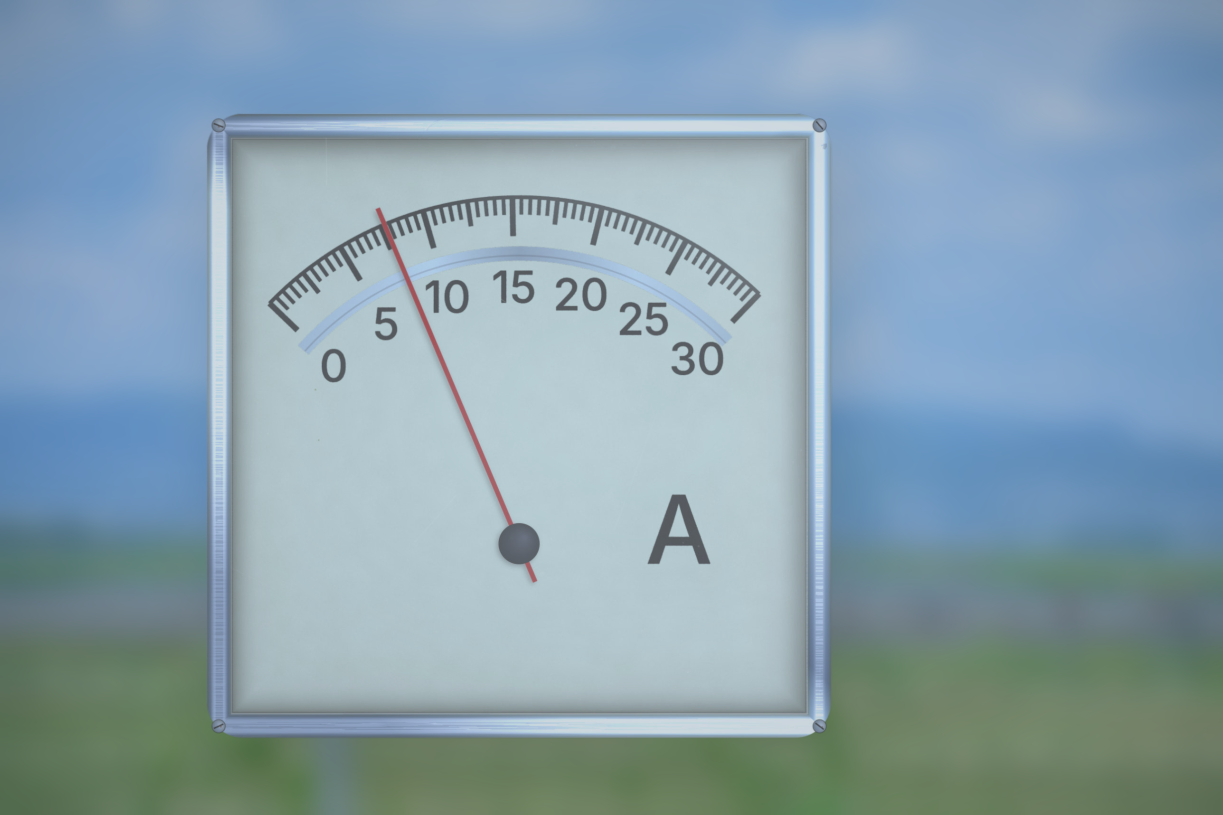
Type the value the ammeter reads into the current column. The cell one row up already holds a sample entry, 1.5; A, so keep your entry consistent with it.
7.75; A
